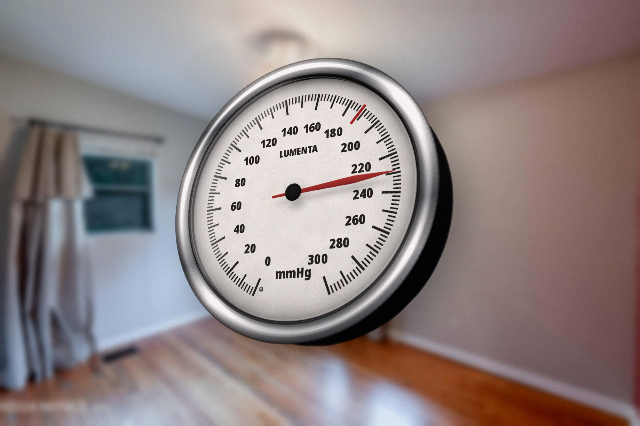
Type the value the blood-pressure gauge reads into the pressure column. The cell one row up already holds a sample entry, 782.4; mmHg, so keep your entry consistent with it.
230; mmHg
